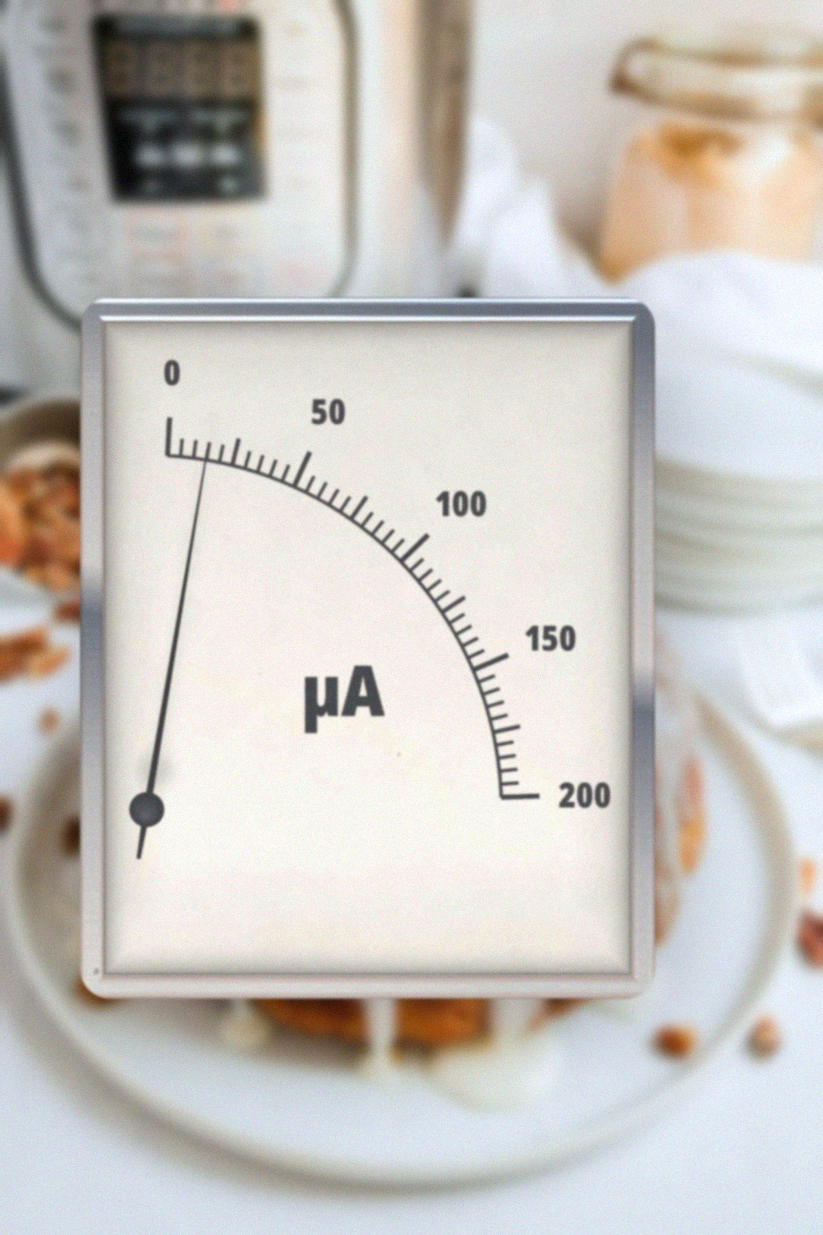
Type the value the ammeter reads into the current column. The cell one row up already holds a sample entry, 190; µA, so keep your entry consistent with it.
15; µA
